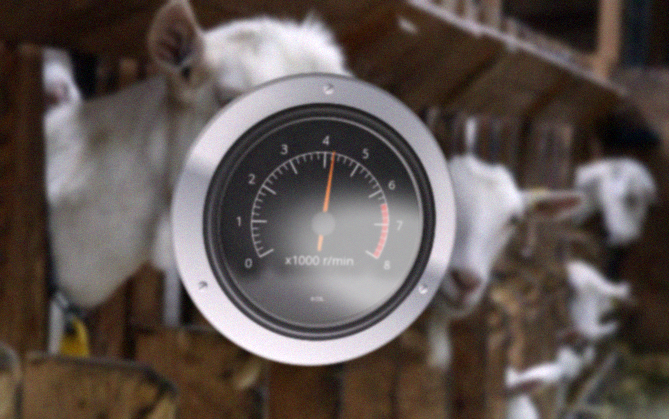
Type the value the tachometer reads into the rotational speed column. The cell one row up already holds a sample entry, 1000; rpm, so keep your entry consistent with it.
4200; rpm
